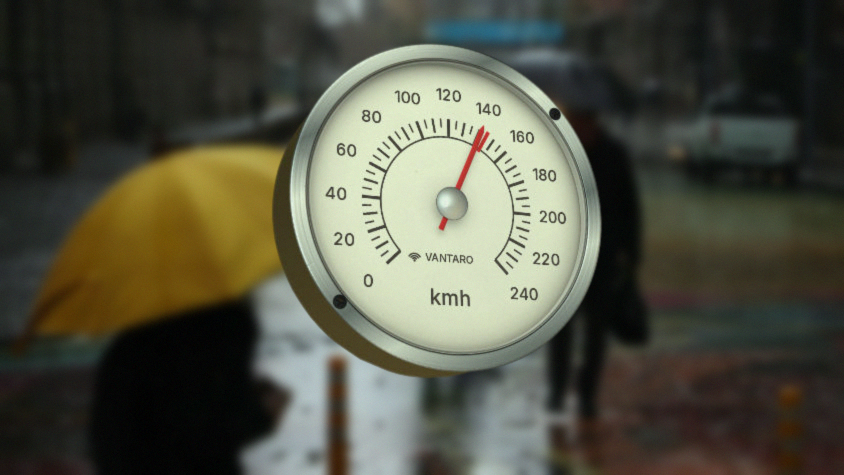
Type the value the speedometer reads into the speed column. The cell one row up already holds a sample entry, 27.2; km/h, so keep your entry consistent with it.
140; km/h
